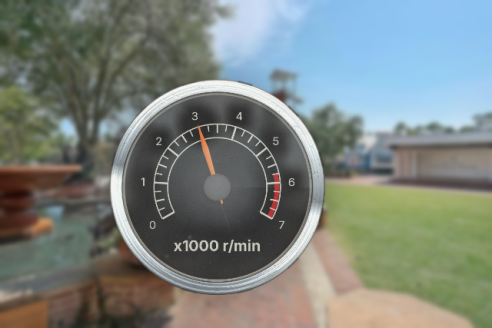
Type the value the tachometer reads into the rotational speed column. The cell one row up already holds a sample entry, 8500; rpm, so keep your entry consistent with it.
3000; rpm
